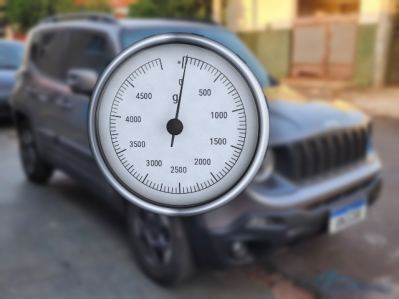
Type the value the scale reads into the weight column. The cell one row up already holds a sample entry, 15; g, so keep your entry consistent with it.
50; g
